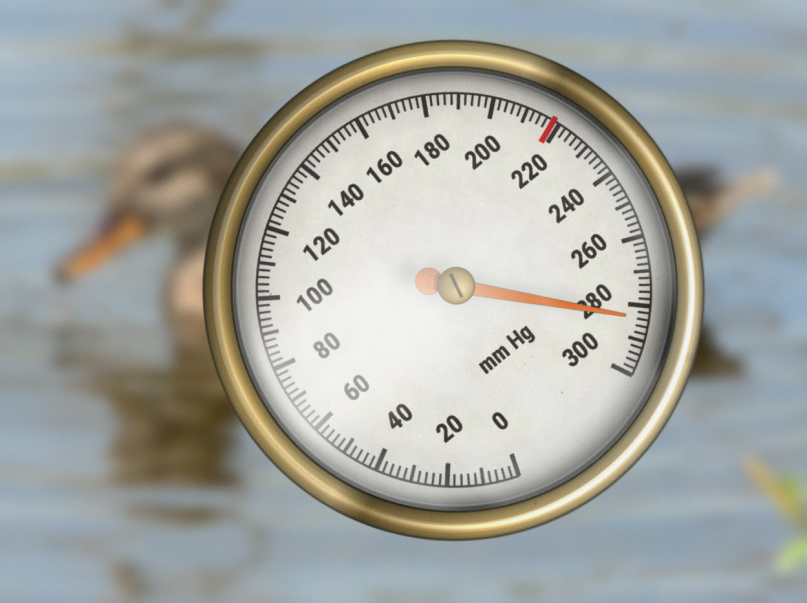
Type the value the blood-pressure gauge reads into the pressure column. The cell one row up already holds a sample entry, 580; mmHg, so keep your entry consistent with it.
284; mmHg
